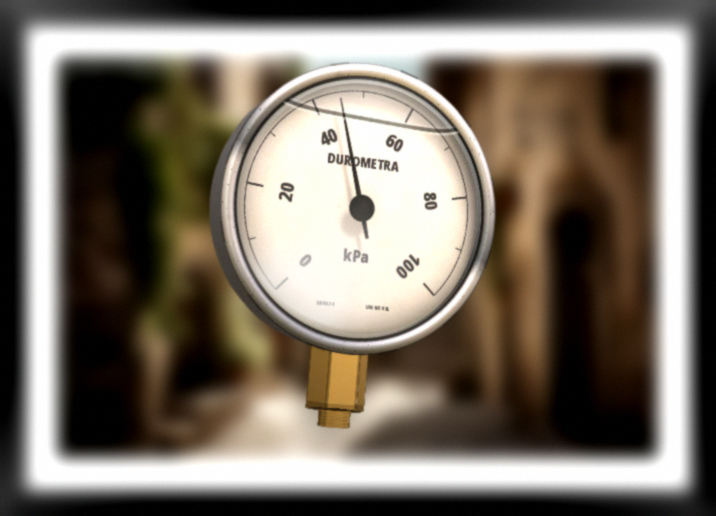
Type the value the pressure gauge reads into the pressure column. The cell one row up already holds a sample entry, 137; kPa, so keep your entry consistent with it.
45; kPa
